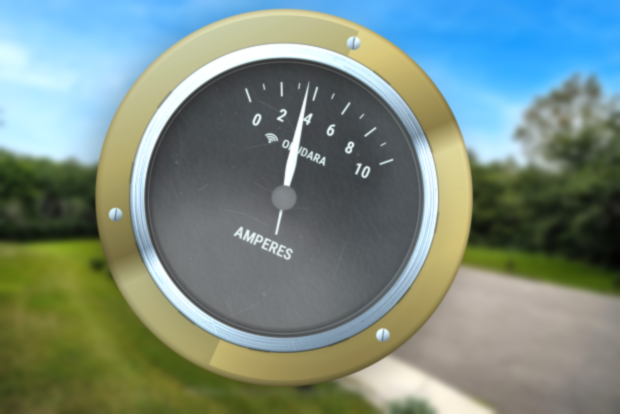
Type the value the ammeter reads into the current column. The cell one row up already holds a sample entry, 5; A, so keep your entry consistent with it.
3.5; A
